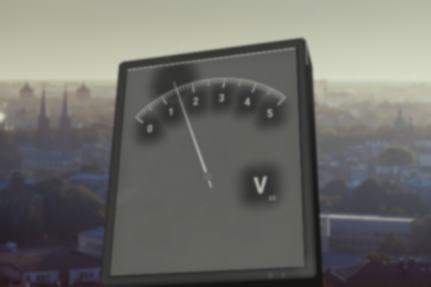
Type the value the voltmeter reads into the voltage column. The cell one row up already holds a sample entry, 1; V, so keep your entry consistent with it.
1.5; V
